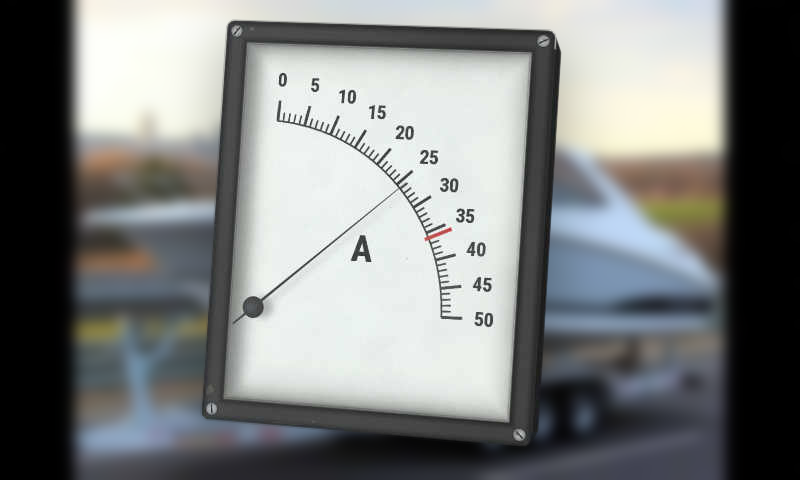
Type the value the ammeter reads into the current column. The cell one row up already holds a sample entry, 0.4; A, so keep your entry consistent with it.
26; A
